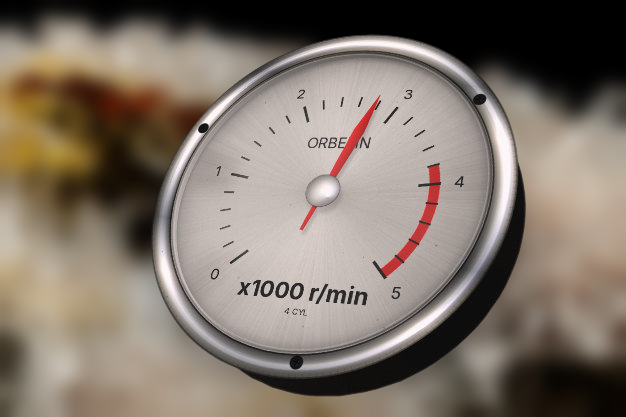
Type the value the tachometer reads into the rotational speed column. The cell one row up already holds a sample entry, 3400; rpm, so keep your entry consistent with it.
2800; rpm
